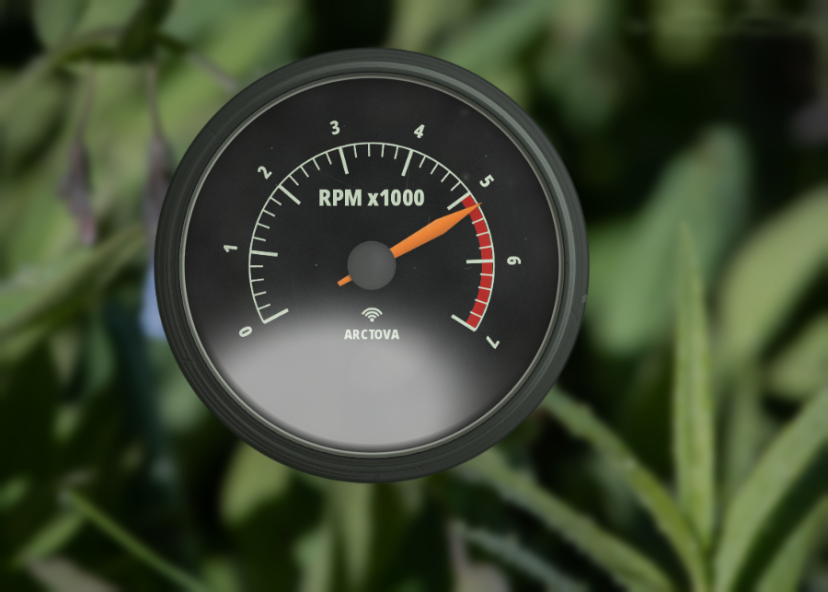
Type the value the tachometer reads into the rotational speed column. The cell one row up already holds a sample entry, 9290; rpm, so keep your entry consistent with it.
5200; rpm
